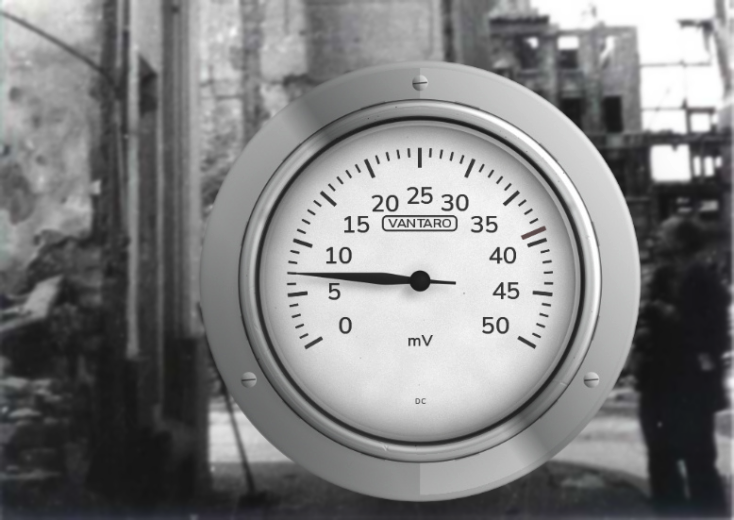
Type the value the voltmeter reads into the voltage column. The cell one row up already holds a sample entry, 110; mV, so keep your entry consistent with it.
7; mV
